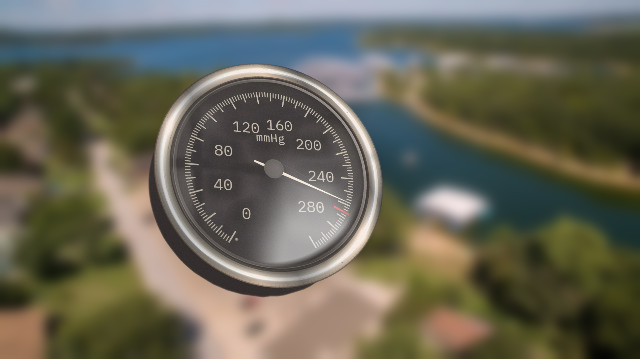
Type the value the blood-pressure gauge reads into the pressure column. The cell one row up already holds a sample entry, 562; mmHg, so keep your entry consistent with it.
260; mmHg
